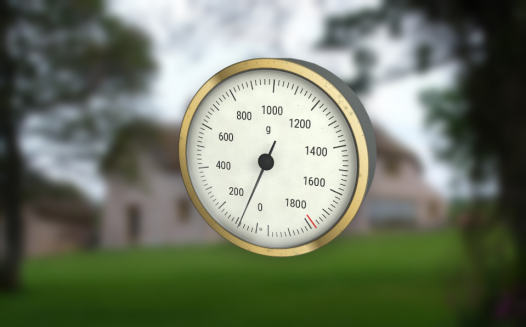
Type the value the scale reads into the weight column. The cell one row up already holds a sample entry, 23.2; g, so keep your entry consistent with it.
80; g
